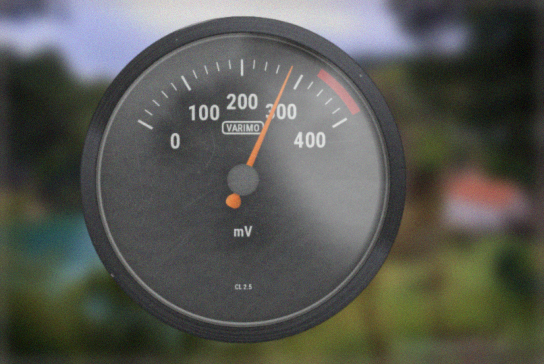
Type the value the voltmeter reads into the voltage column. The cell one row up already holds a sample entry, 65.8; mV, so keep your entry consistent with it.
280; mV
